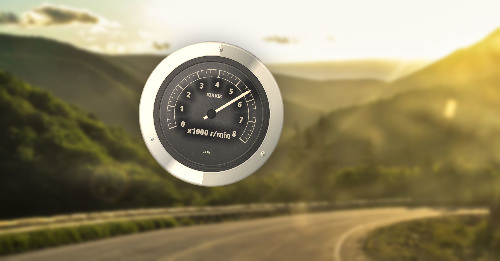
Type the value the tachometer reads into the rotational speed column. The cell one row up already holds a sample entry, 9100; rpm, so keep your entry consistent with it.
5600; rpm
